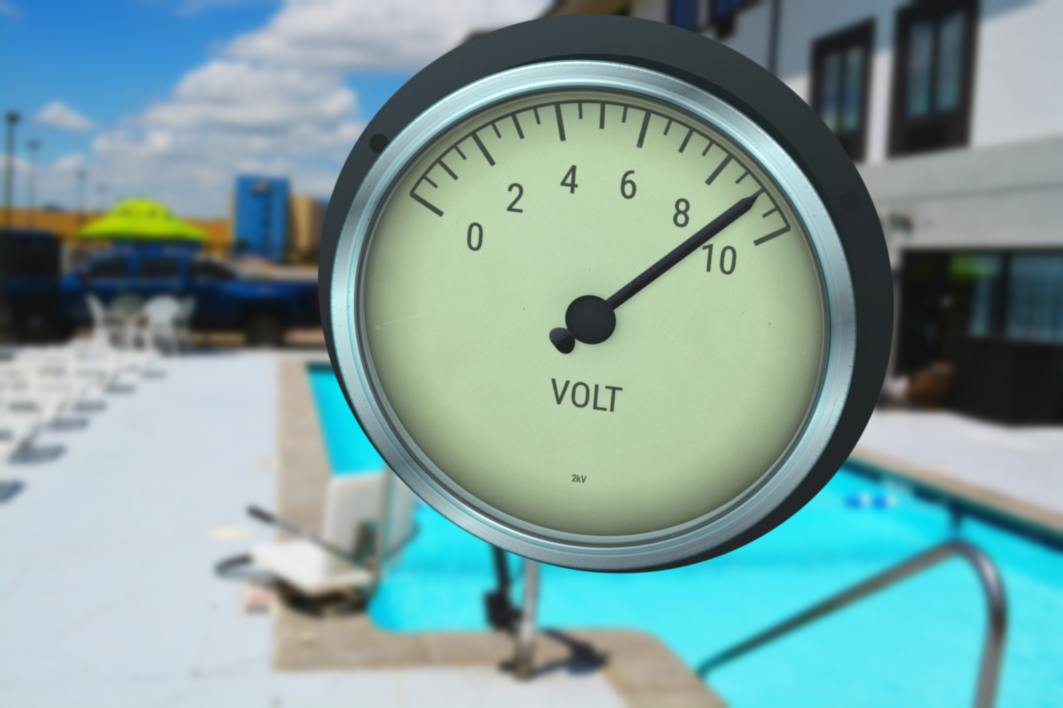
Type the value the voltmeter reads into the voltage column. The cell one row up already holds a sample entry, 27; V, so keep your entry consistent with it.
9; V
